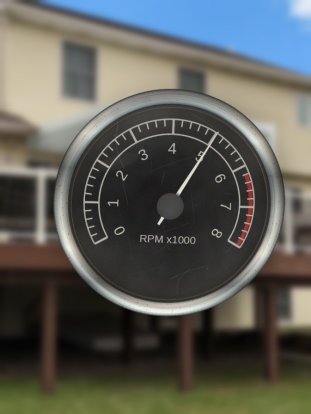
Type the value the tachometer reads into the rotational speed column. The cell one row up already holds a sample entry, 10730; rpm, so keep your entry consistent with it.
5000; rpm
